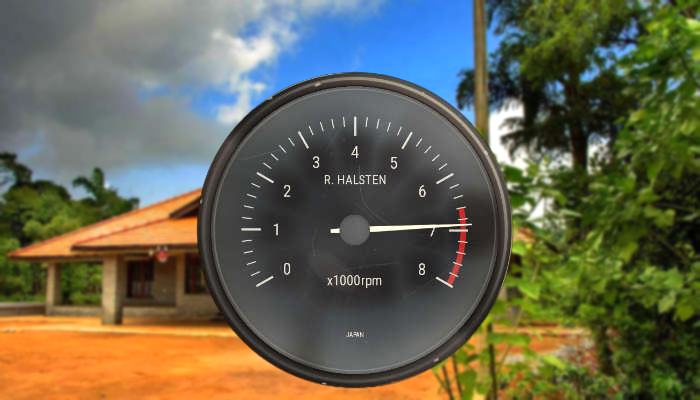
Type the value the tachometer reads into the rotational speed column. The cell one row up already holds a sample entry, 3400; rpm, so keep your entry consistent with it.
6900; rpm
